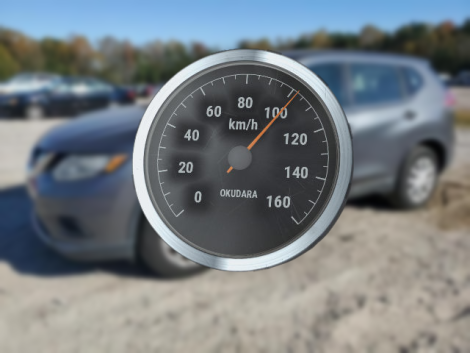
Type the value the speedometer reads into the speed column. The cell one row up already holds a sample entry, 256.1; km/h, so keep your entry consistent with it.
102.5; km/h
